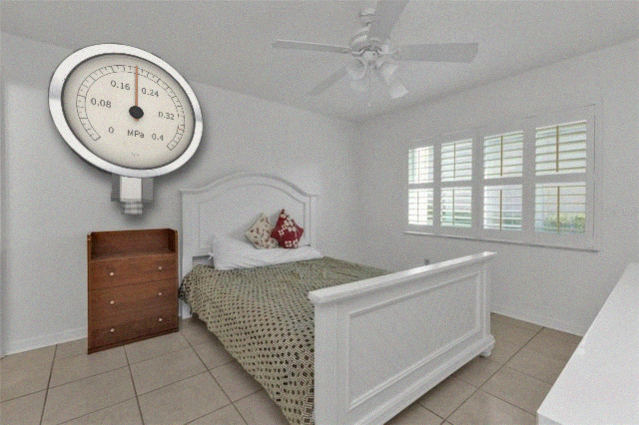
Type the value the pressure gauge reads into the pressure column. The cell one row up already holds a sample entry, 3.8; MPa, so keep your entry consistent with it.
0.2; MPa
